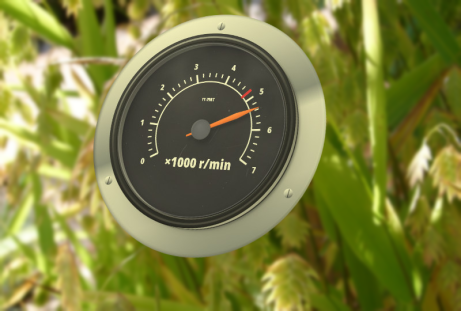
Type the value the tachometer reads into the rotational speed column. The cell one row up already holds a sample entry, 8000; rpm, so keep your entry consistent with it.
5400; rpm
